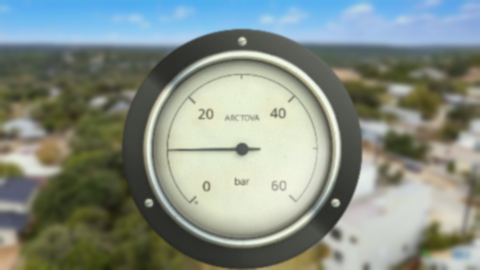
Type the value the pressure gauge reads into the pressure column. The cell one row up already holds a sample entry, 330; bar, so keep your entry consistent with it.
10; bar
